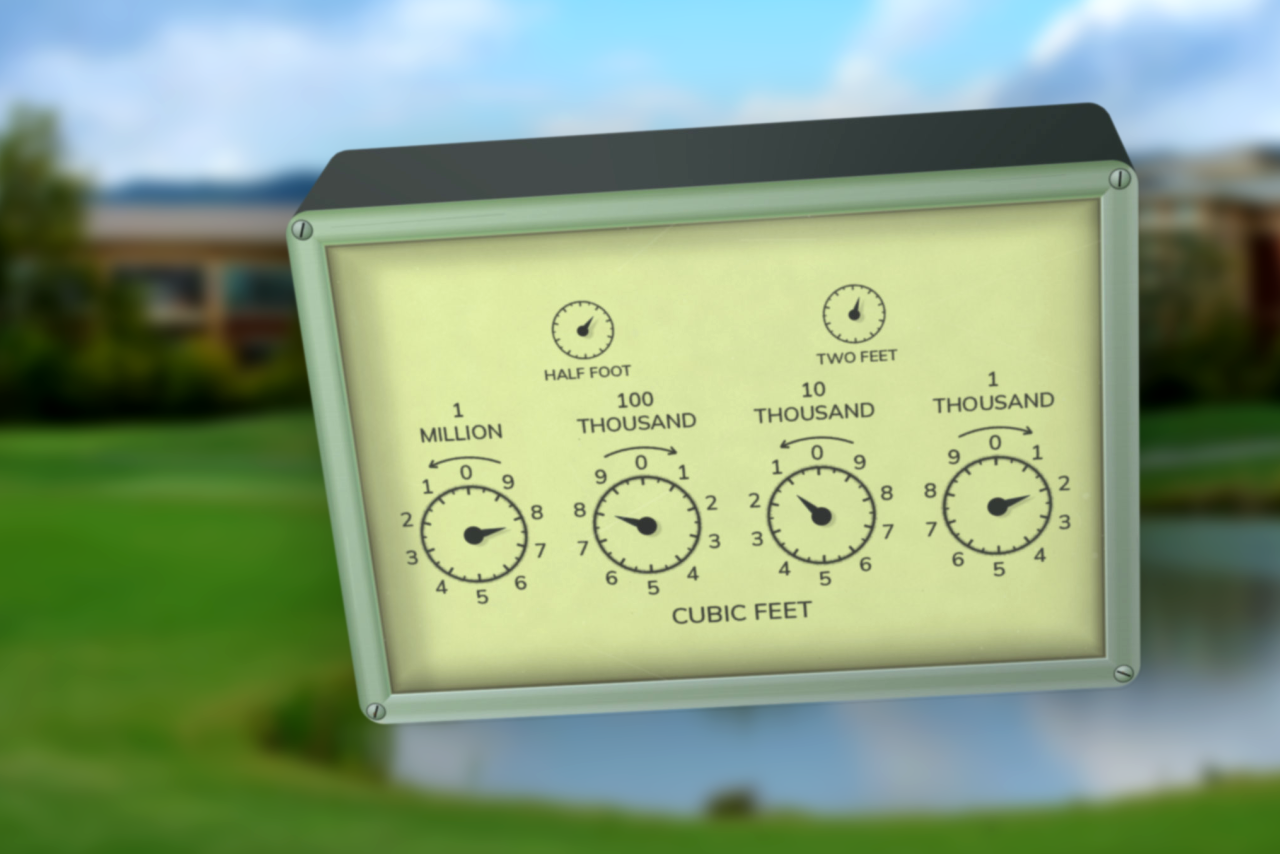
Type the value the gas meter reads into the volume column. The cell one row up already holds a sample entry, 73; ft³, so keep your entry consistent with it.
781200; ft³
